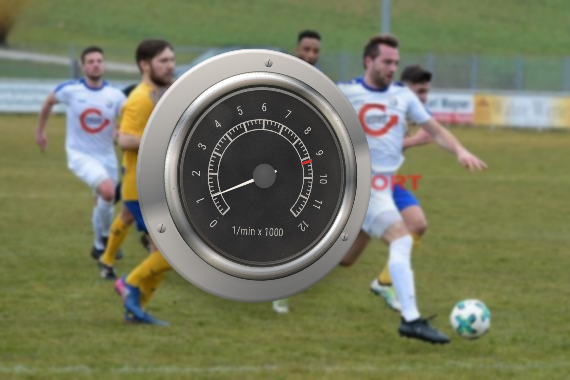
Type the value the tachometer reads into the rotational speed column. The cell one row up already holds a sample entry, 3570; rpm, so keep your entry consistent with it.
1000; rpm
